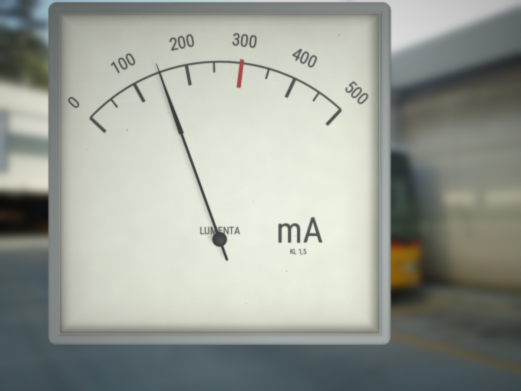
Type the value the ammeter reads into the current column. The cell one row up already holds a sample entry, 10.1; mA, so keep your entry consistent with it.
150; mA
